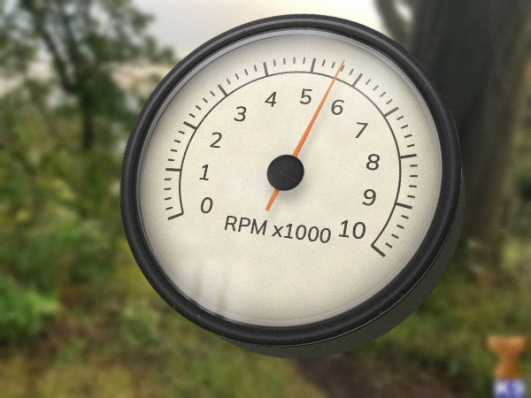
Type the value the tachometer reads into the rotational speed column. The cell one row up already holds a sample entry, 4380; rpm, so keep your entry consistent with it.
5600; rpm
